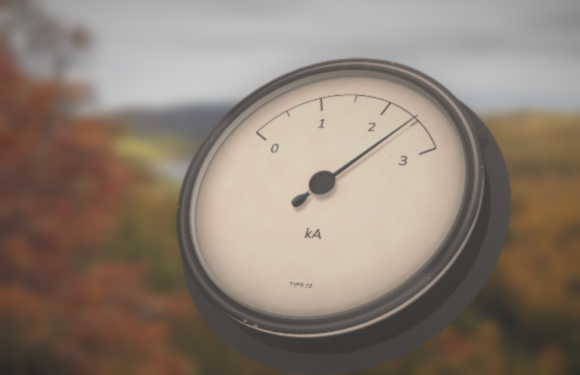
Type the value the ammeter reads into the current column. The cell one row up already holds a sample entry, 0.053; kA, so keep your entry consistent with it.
2.5; kA
